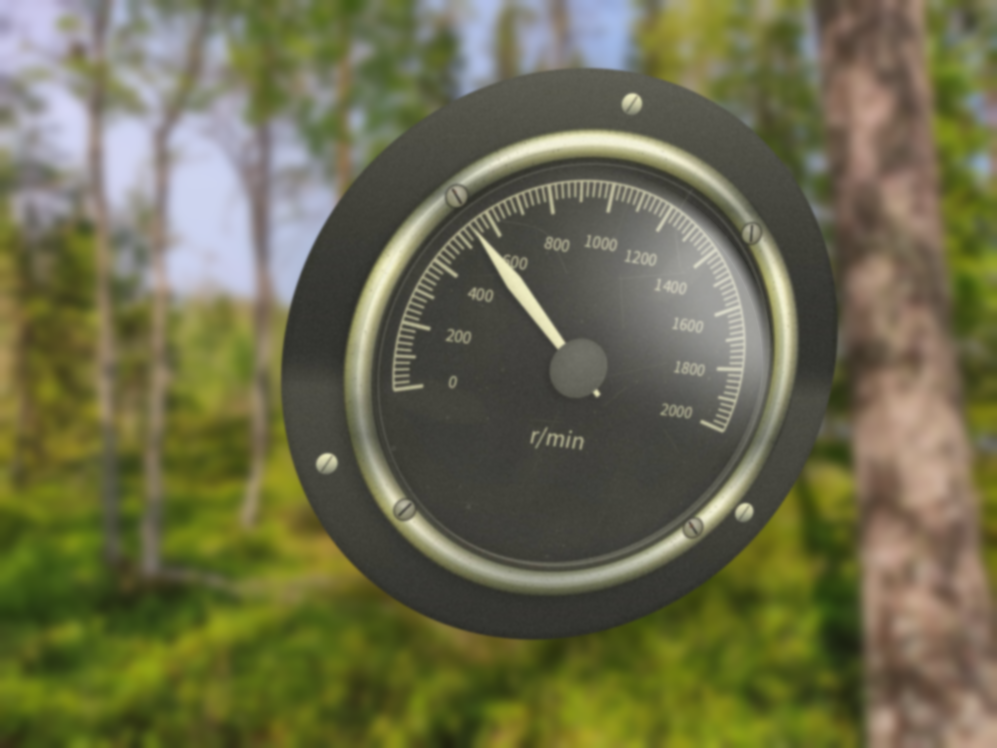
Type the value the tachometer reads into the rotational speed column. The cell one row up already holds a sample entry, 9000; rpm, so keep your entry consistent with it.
540; rpm
